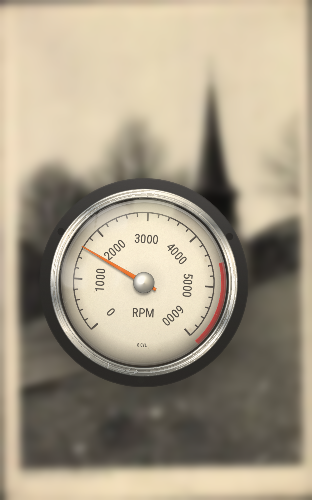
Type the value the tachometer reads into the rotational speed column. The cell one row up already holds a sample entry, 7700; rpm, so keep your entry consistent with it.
1600; rpm
